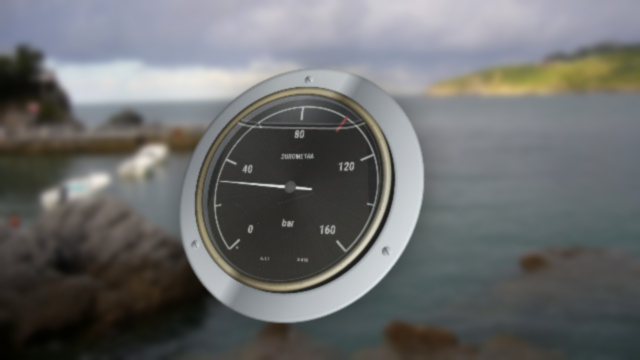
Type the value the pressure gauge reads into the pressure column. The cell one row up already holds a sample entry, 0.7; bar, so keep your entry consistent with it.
30; bar
